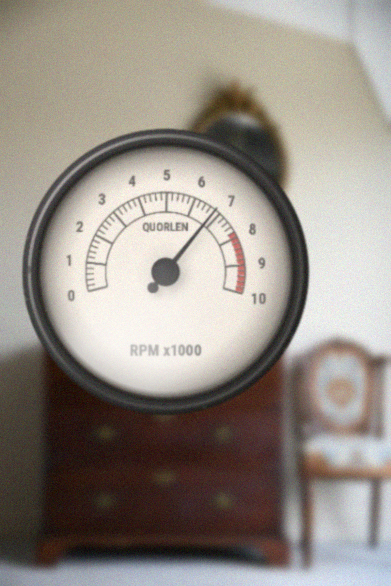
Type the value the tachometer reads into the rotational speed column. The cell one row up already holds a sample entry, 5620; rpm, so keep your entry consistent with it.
6800; rpm
